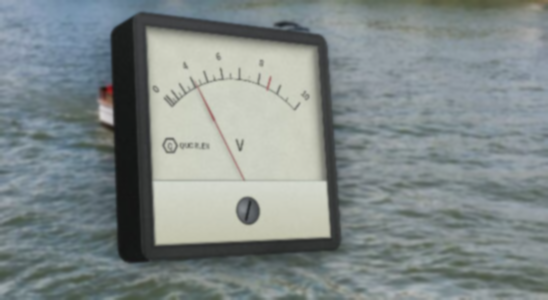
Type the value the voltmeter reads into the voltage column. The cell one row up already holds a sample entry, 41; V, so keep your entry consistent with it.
4; V
